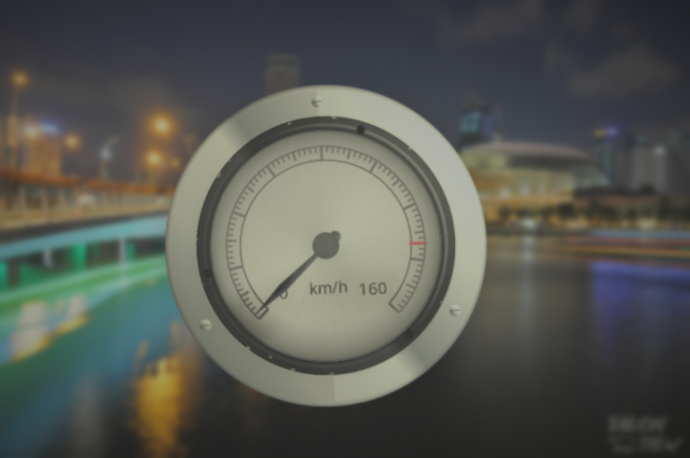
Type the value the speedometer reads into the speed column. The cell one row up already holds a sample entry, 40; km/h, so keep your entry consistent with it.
2; km/h
